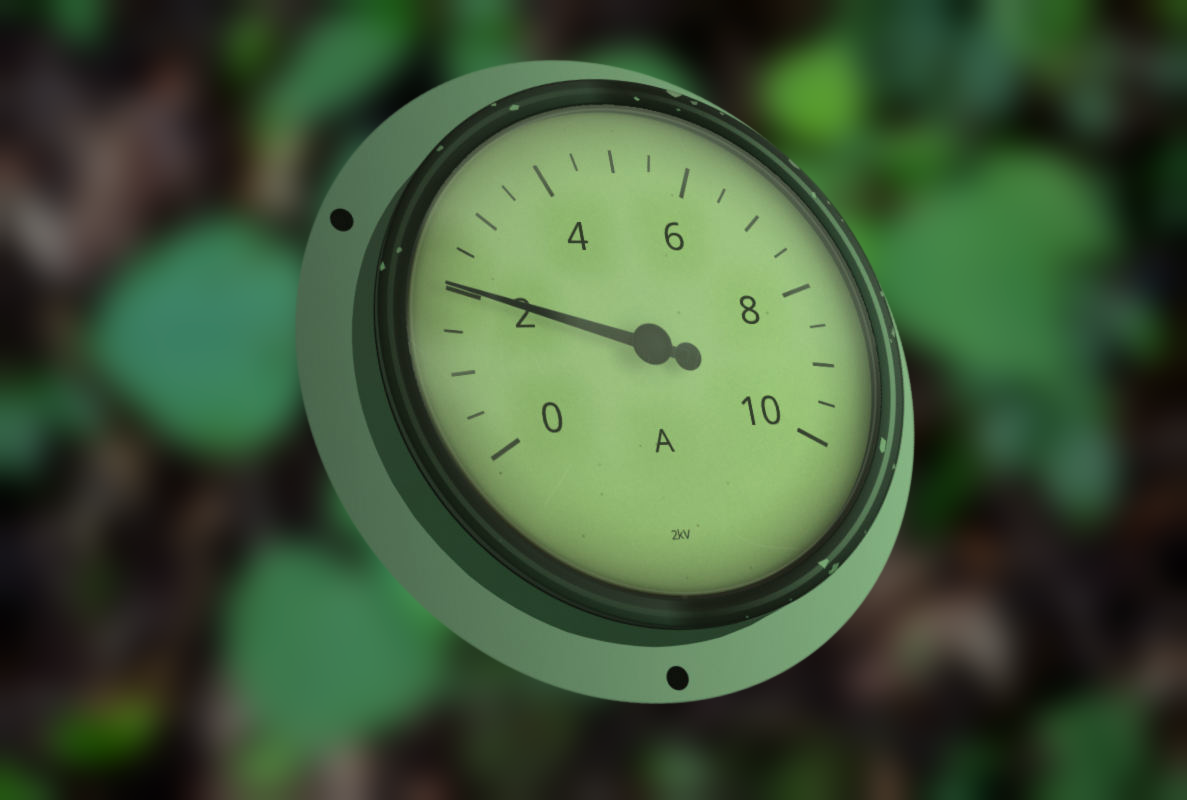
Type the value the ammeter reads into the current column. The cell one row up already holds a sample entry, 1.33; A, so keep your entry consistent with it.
2; A
